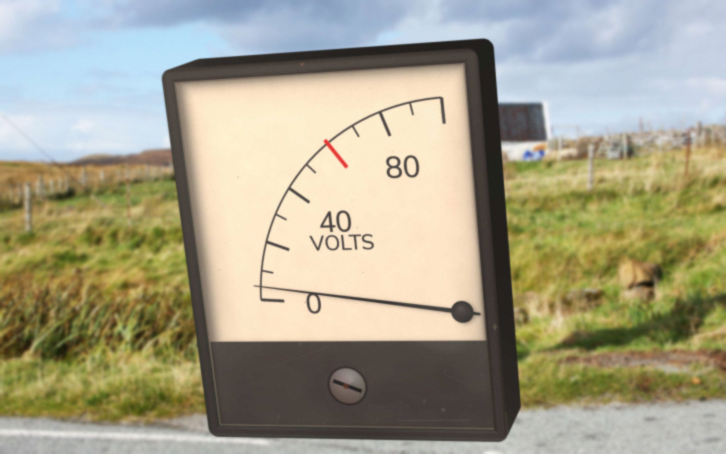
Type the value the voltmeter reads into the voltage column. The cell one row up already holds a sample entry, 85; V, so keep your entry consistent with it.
5; V
